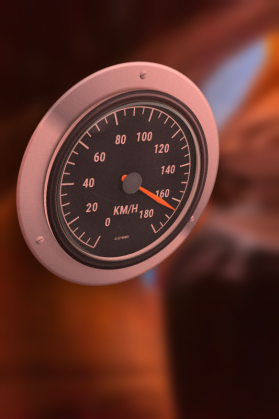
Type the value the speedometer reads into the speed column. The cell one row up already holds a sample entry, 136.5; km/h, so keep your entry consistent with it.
165; km/h
